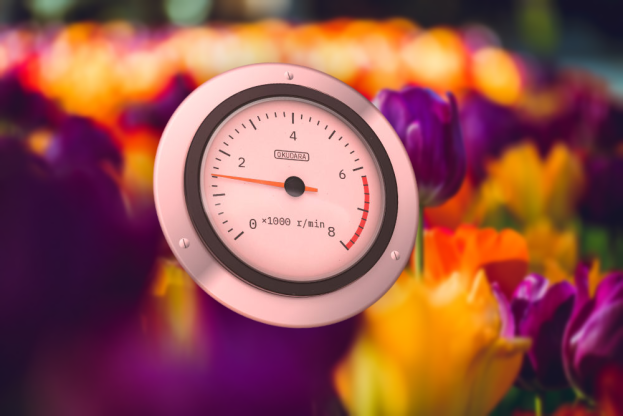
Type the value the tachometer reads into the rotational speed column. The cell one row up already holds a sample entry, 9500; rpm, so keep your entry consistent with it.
1400; rpm
